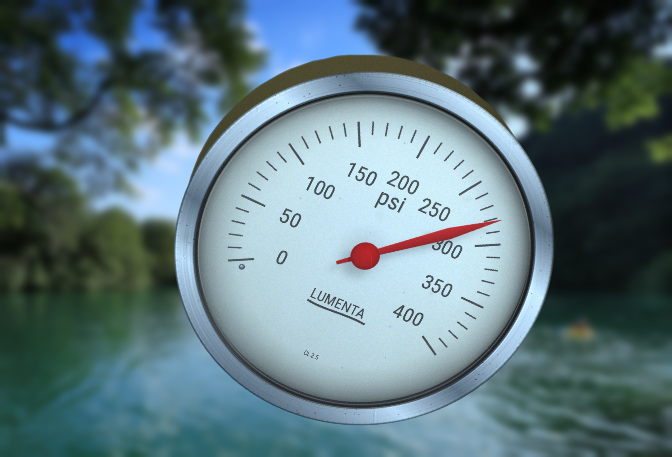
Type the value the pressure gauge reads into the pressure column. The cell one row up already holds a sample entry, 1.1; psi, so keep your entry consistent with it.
280; psi
